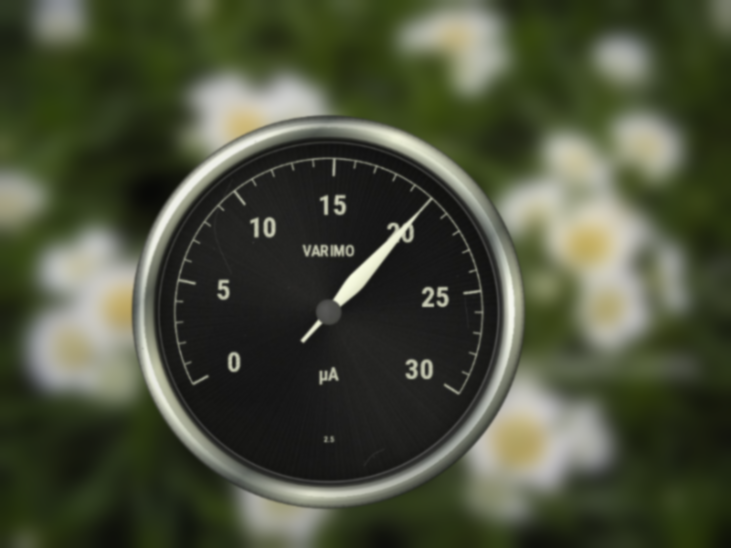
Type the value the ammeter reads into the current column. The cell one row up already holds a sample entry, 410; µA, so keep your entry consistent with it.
20; µA
